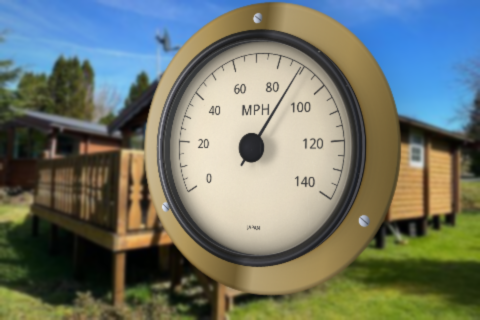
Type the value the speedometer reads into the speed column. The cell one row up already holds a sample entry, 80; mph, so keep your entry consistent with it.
90; mph
